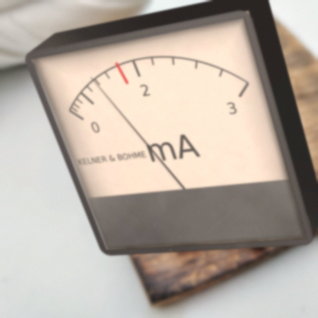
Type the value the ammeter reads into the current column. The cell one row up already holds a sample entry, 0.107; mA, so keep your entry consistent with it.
1.4; mA
